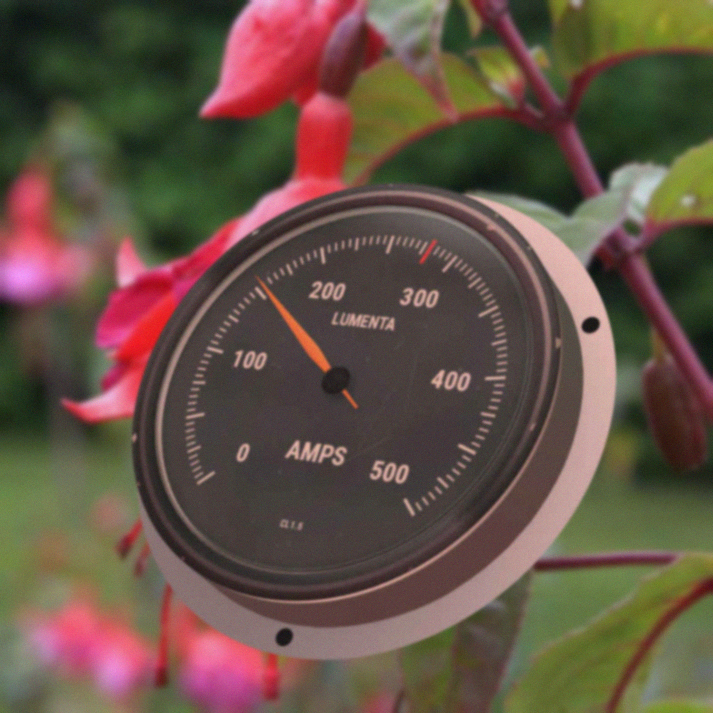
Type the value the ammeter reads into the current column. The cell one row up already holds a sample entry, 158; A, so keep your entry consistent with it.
155; A
